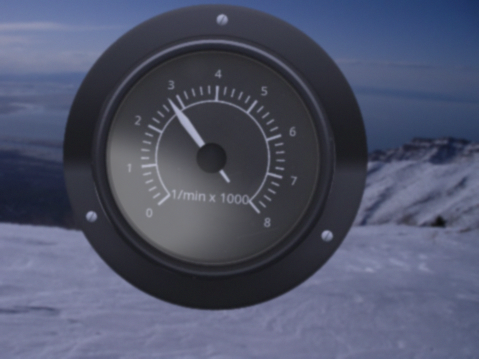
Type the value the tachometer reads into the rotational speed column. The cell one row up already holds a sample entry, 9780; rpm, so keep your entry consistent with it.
2800; rpm
